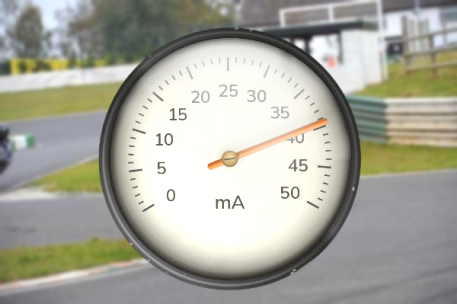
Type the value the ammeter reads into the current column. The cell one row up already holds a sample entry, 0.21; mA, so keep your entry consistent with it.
39.5; mA
